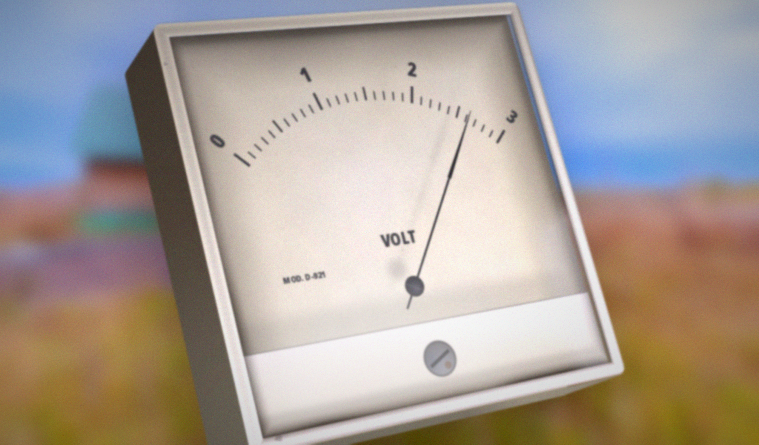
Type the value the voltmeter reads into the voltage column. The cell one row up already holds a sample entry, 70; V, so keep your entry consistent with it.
2.6; V
